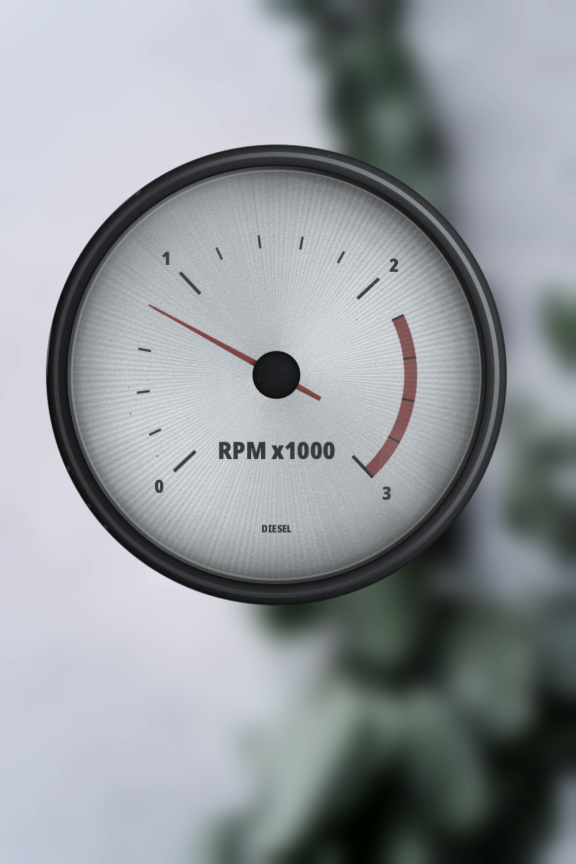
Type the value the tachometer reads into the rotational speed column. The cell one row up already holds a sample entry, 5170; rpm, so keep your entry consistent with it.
800; rpm
